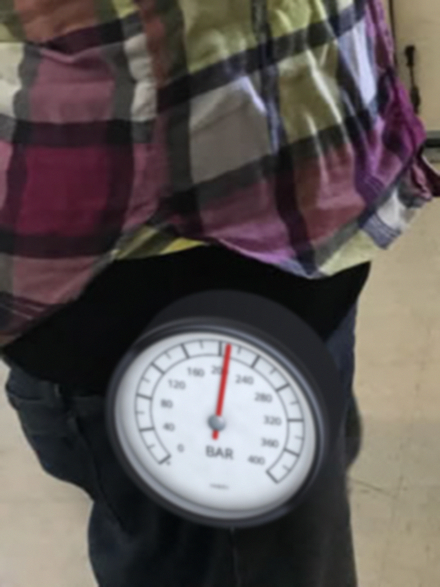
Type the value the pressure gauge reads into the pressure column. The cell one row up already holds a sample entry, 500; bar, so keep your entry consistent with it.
210; bar
